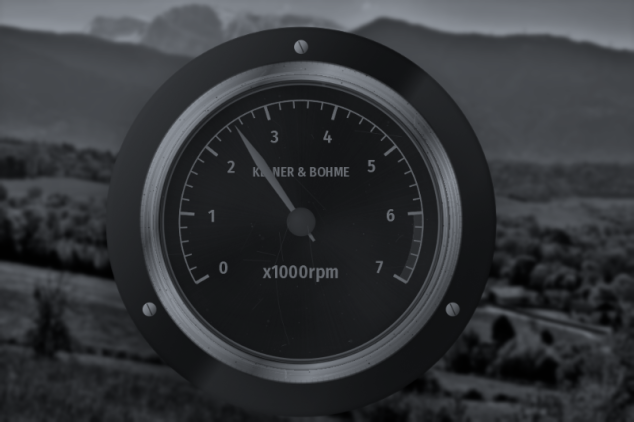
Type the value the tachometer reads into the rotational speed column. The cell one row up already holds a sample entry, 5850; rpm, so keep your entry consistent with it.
2500; rpm
